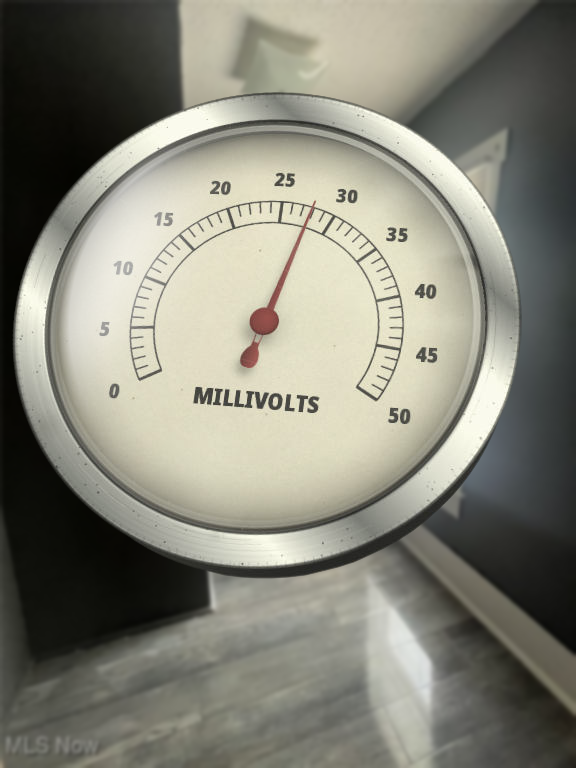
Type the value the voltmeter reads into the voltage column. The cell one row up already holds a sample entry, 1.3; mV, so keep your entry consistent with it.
28; mV
